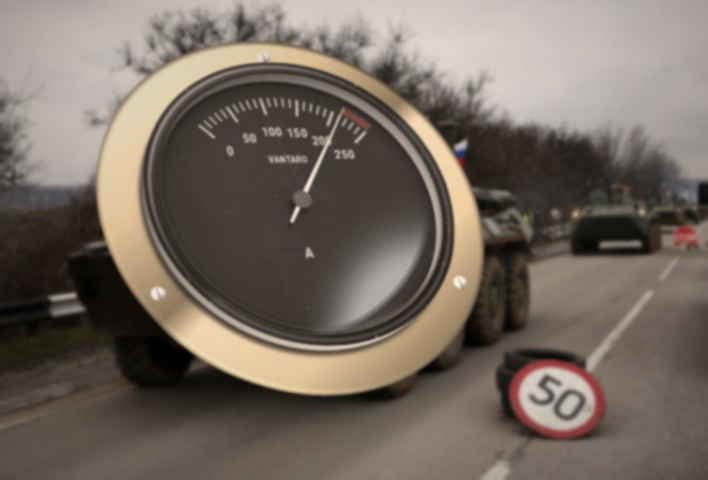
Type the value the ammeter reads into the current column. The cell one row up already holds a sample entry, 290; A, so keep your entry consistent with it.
210; A
